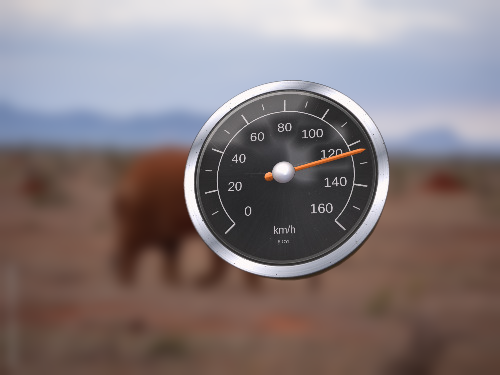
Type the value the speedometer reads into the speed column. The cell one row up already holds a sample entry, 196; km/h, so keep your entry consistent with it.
125; km/h
